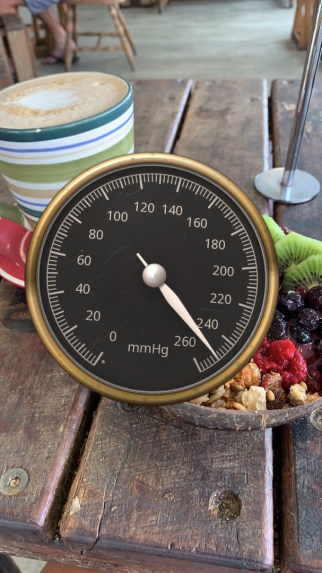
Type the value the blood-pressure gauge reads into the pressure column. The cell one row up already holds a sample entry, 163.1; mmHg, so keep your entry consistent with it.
250; mmHg
